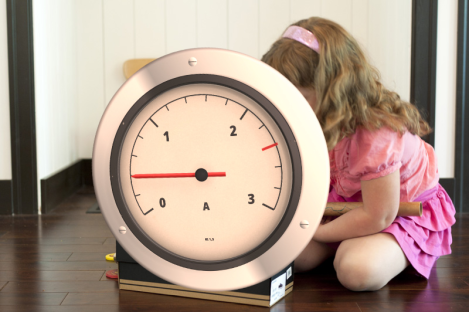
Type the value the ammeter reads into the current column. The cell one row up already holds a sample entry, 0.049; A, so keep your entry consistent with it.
0.4; A
